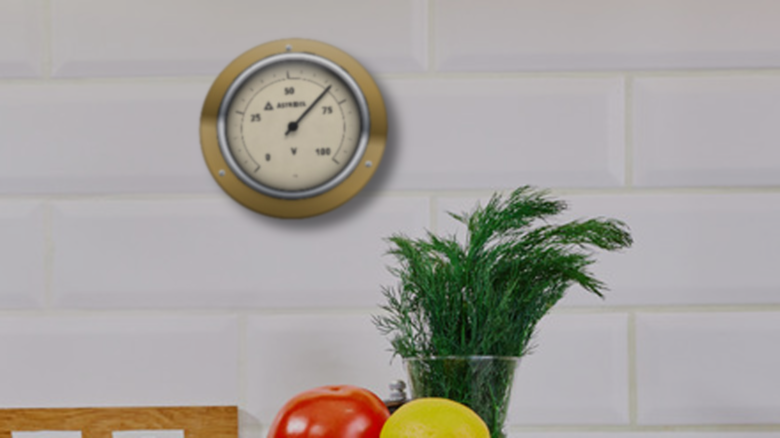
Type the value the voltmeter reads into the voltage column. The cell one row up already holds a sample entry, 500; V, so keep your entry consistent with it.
67.5; V
